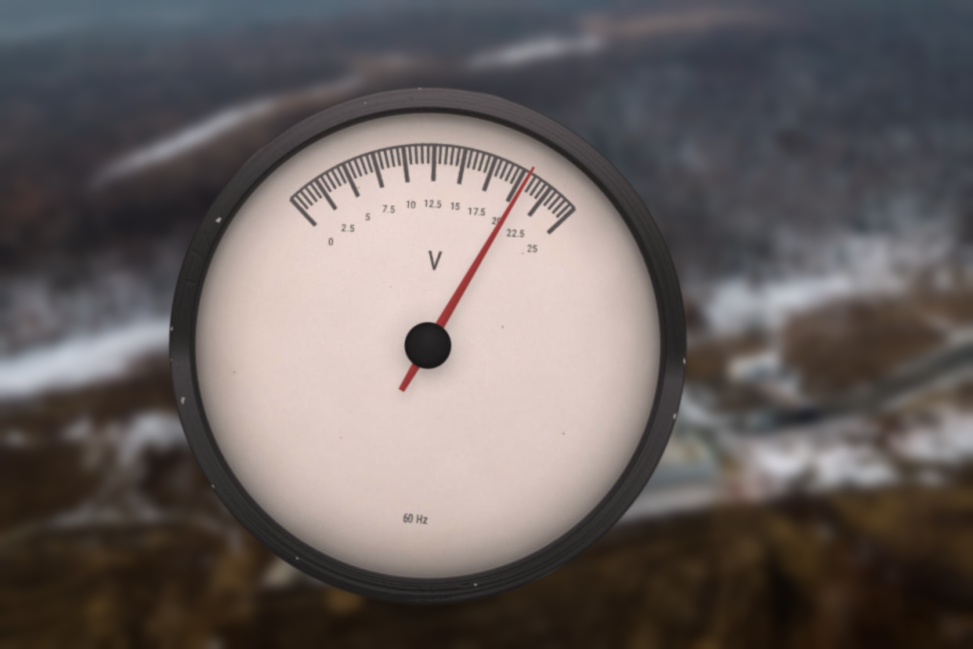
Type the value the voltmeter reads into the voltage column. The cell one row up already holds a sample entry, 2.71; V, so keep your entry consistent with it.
20.5; V
